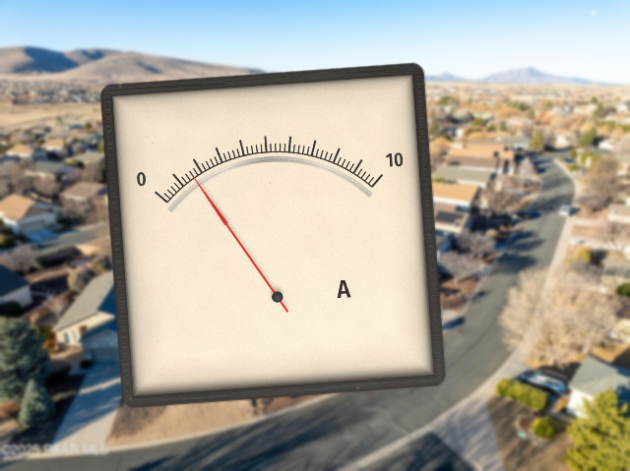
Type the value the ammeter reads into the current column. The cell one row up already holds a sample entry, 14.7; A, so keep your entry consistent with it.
1.6; A
